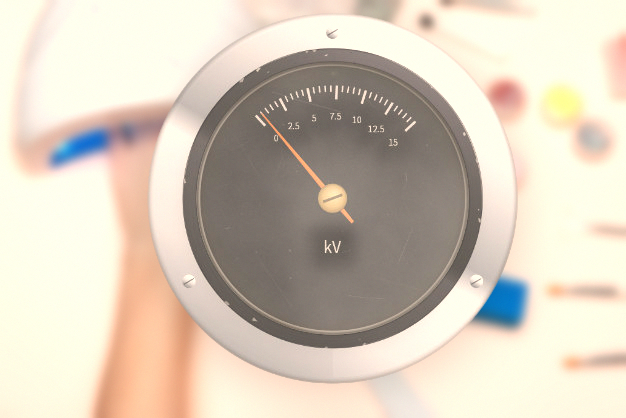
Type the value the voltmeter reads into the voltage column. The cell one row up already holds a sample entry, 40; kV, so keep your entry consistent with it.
0.5; kV
